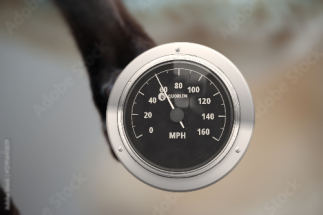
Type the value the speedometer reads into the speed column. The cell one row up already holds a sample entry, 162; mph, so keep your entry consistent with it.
60; mph
